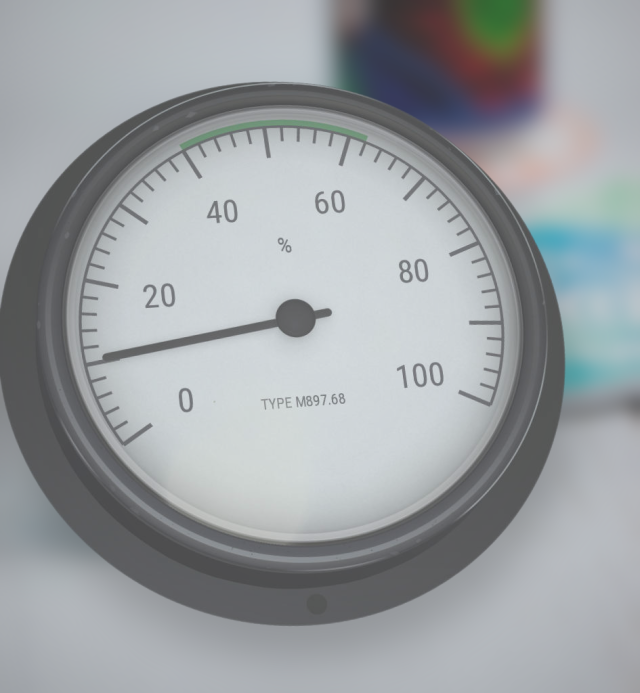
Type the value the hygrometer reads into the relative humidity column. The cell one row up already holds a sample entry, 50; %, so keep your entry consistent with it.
10; %
